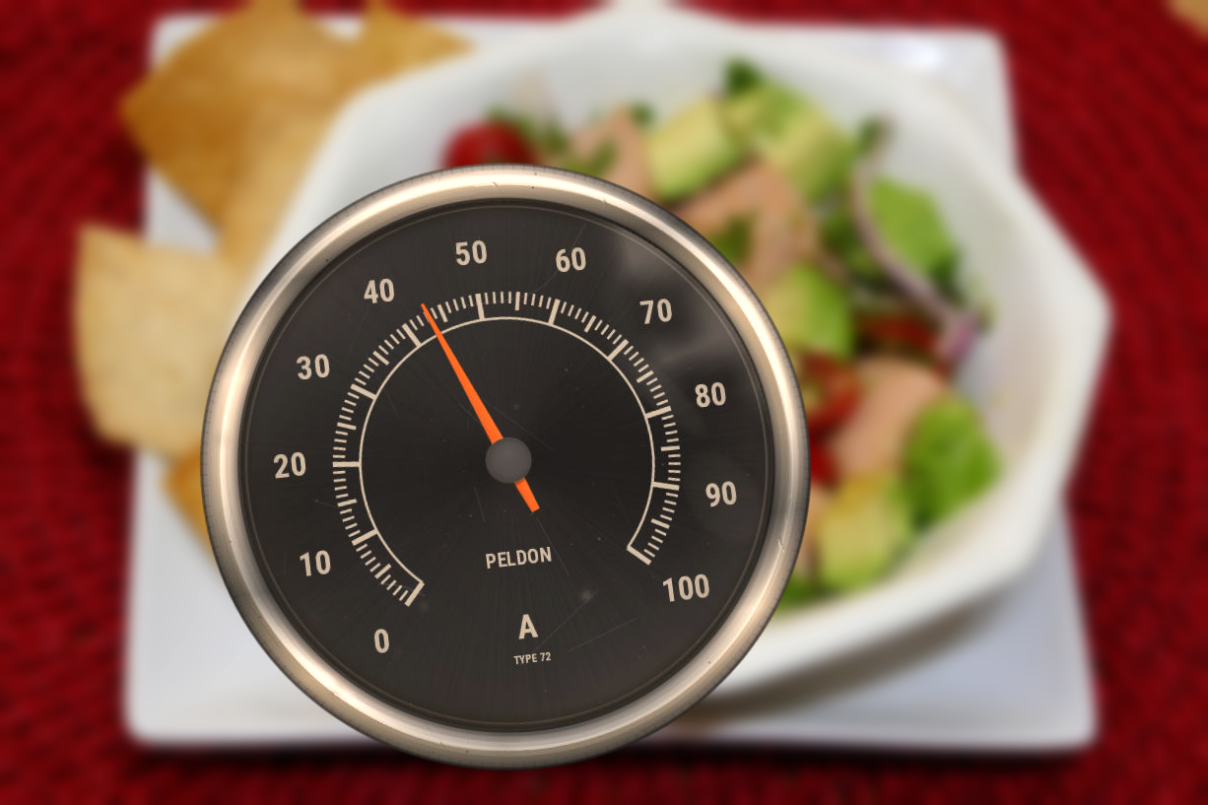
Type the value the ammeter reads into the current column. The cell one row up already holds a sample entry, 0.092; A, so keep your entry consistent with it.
43; A
